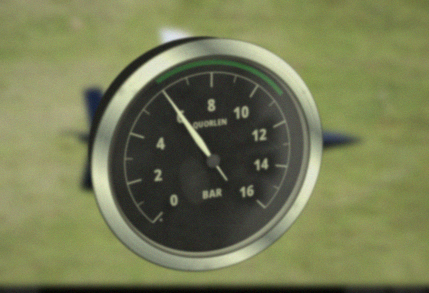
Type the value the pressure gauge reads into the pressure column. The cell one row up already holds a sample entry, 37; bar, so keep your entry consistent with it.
6; bar
